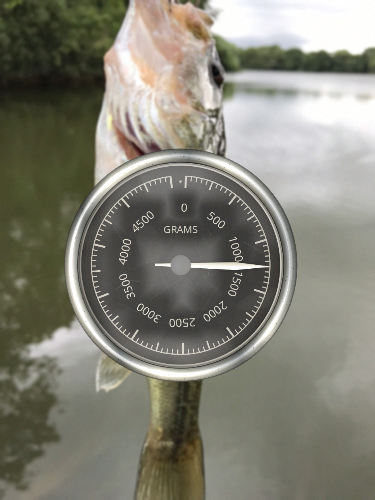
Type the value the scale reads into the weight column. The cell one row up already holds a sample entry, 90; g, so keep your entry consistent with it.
1250; g
